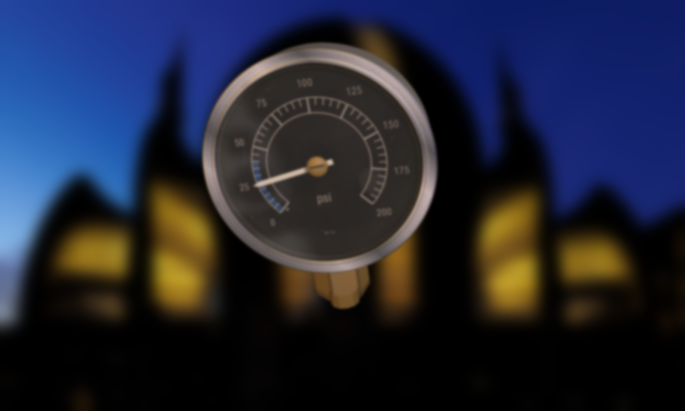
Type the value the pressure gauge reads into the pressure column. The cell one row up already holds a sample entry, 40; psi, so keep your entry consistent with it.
25; psi
